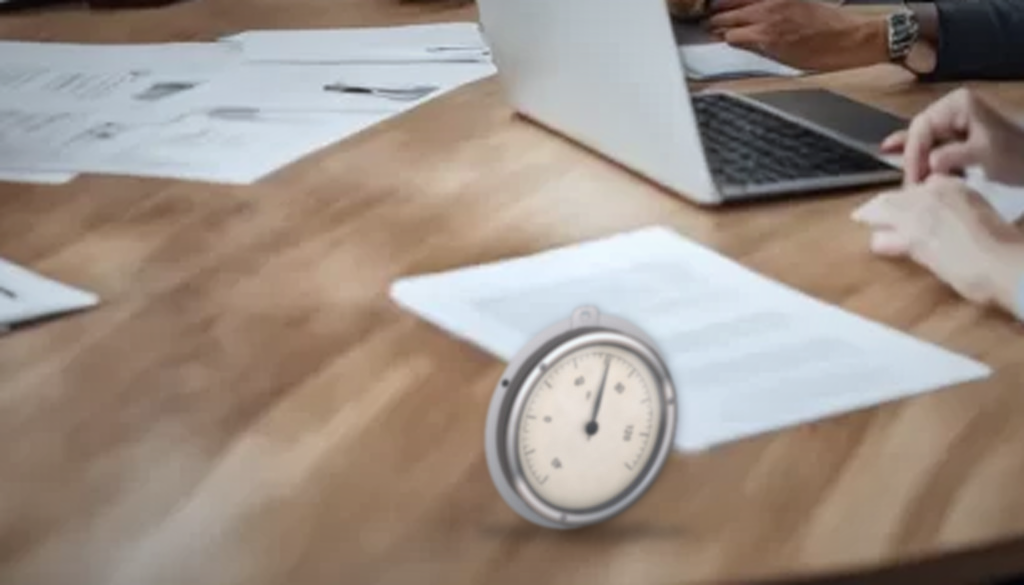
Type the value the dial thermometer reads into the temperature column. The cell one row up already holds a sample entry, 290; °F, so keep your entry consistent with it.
60; °F
